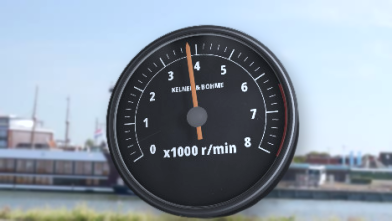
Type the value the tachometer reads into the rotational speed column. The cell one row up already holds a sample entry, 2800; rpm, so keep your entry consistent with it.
3800; rpm
